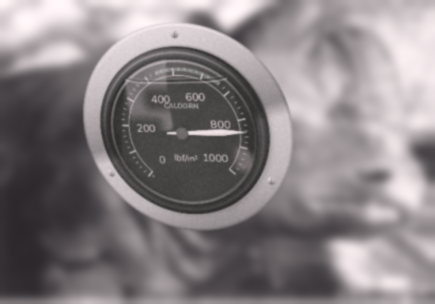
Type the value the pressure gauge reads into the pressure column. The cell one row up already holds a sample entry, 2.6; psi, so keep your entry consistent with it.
840; psi
